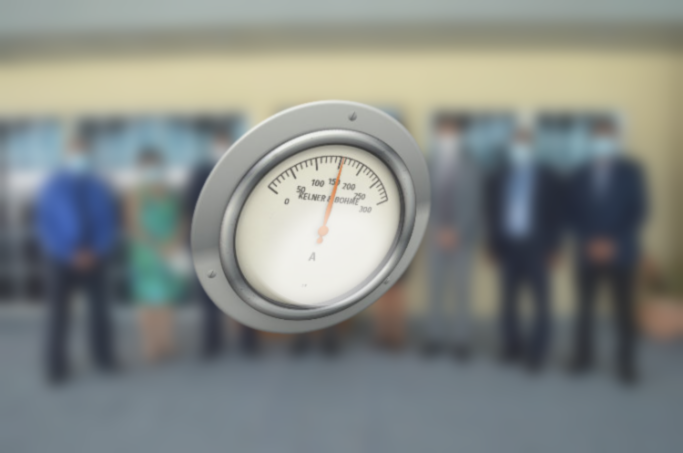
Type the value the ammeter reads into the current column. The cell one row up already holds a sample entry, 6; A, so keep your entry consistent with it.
150; A
